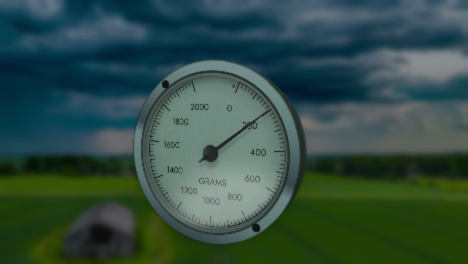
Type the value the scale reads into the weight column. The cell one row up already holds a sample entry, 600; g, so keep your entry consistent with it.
200; g
